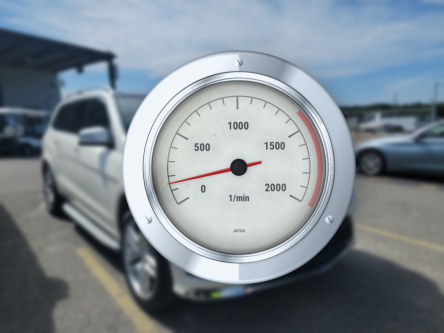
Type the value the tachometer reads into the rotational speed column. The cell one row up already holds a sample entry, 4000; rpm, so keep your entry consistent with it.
150; rpm
